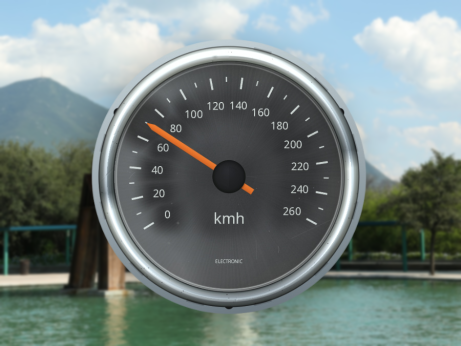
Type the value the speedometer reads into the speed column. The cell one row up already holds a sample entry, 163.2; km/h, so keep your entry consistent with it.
70; km/h
